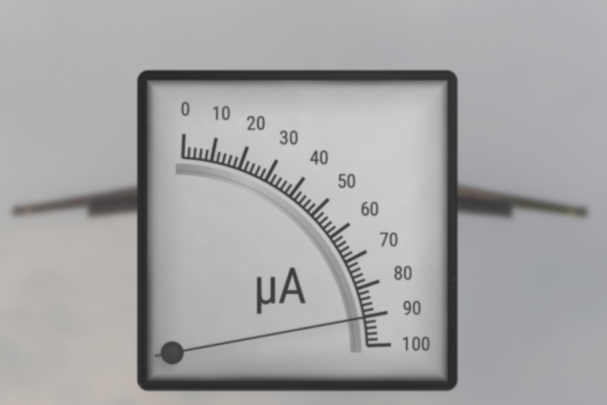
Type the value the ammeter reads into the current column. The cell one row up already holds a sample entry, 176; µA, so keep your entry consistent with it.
90; µA
